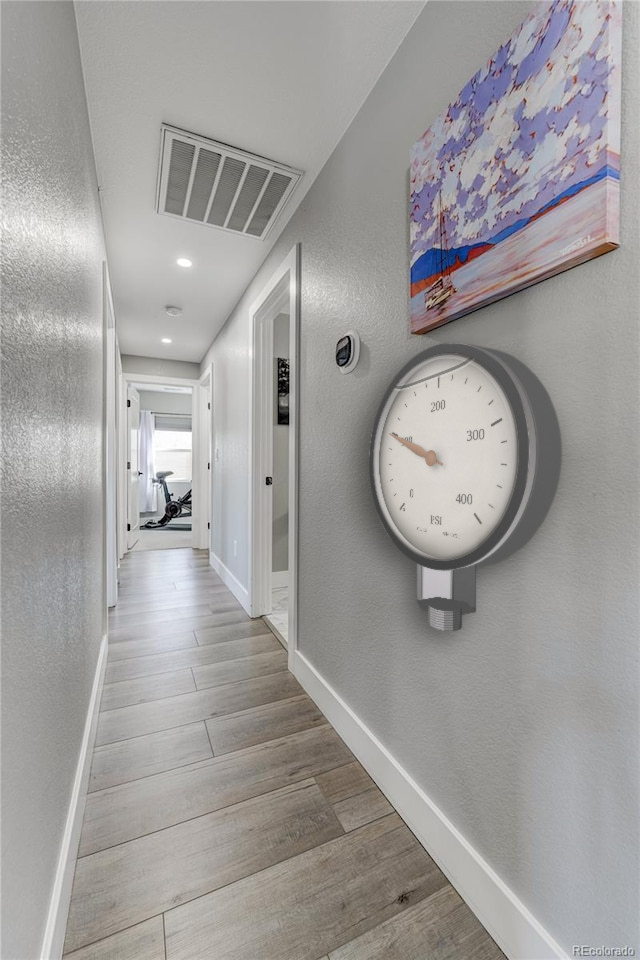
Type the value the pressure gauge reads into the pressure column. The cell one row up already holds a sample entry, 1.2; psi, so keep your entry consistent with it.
100; psi
